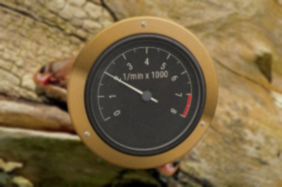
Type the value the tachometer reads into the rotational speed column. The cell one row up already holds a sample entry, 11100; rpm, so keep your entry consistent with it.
2000; rpm
